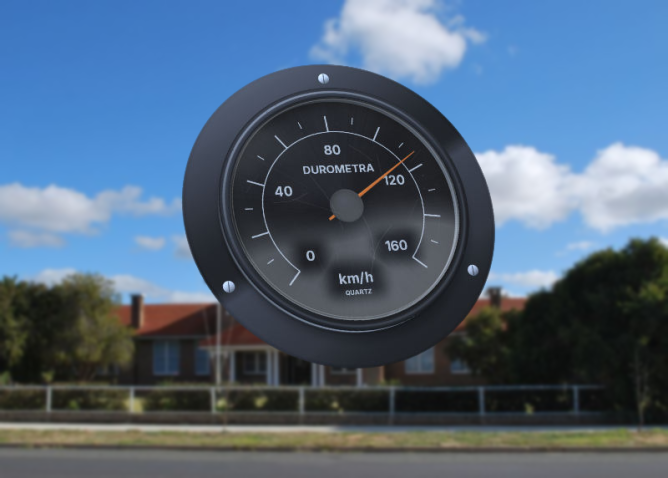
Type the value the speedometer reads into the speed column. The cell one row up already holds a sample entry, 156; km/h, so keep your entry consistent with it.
115; km/h
